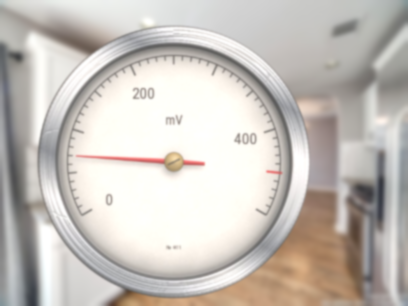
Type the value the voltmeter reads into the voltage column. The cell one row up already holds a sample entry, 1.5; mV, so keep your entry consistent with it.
70; mV
